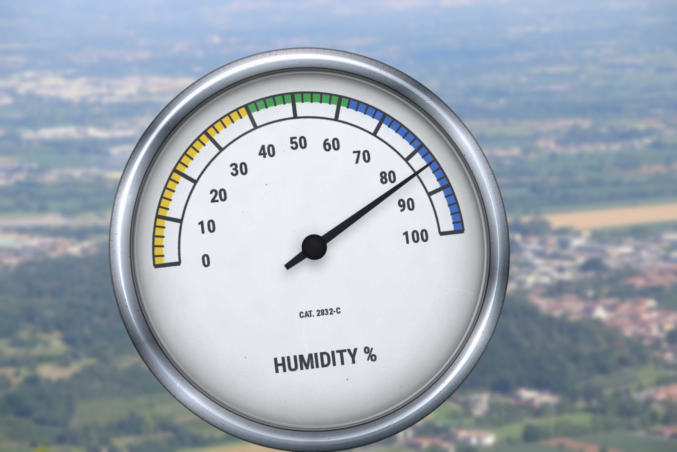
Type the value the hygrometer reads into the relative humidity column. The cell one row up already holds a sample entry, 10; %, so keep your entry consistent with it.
84; %
